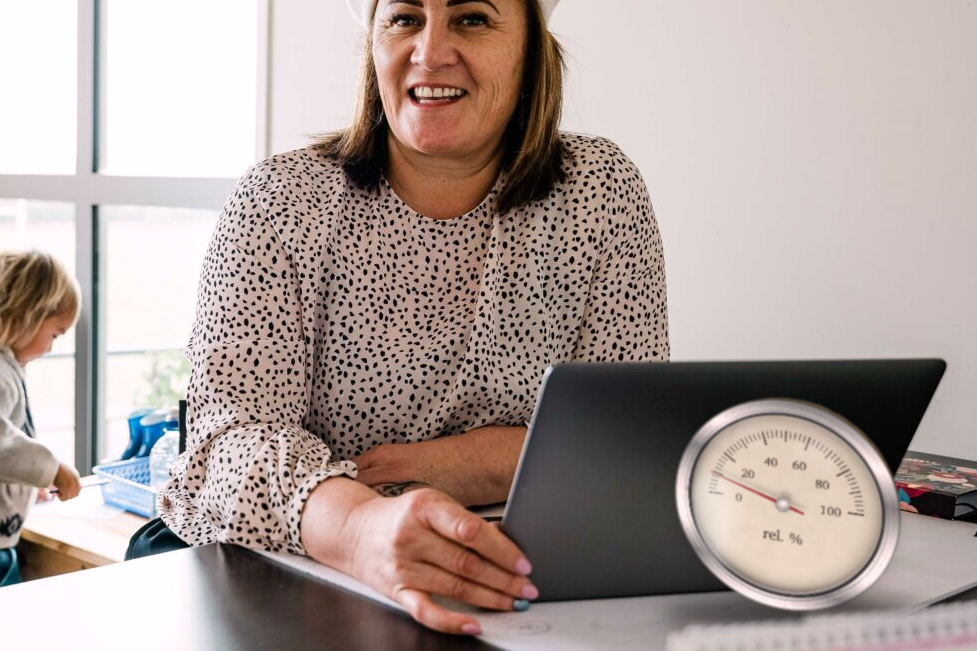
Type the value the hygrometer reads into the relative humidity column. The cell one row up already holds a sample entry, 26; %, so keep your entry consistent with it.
10; %
